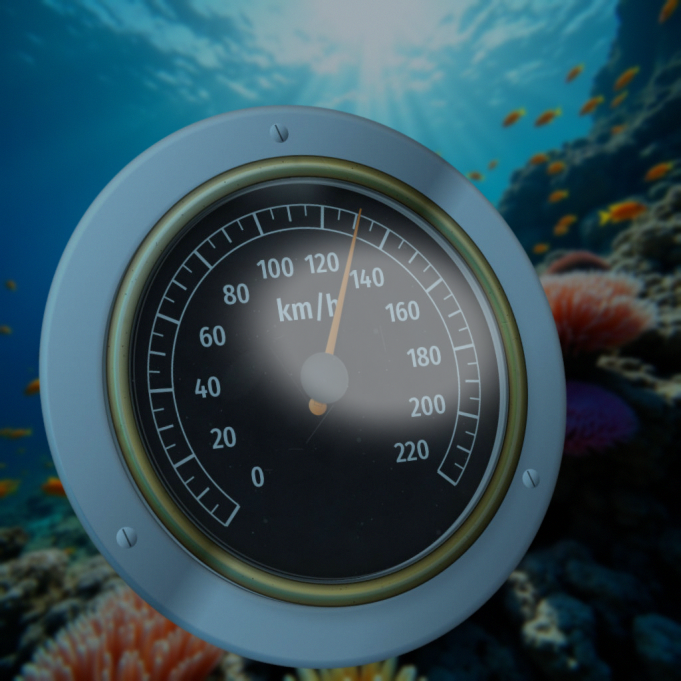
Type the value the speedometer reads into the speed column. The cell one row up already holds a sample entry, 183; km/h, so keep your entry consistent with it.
130; km/h
